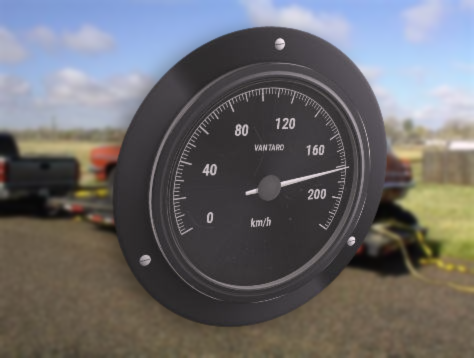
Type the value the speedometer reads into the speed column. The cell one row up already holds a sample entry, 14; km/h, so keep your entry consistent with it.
180; km/h
